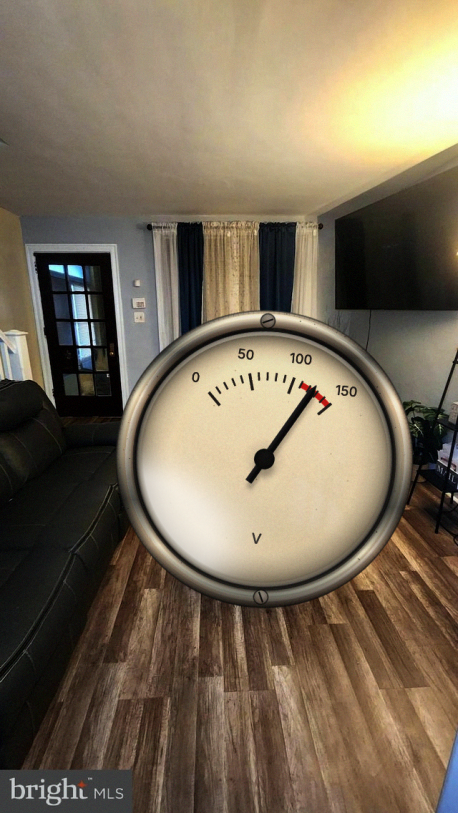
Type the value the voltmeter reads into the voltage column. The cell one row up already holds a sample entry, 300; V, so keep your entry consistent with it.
125; V
